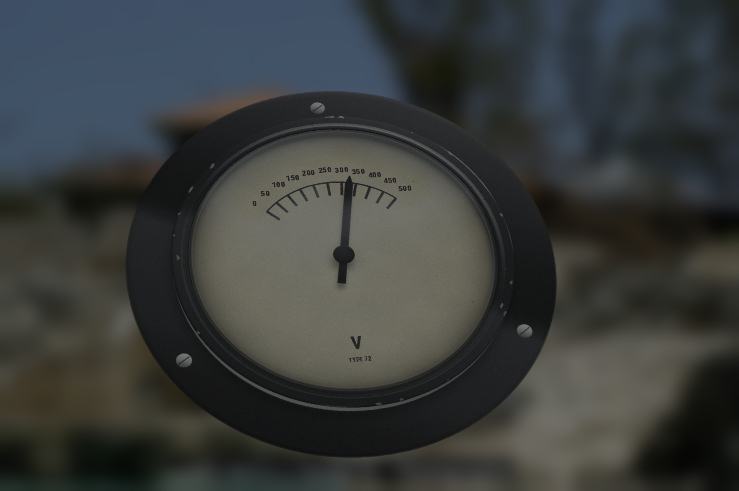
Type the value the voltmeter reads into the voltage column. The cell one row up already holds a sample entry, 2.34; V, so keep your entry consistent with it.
325; V
